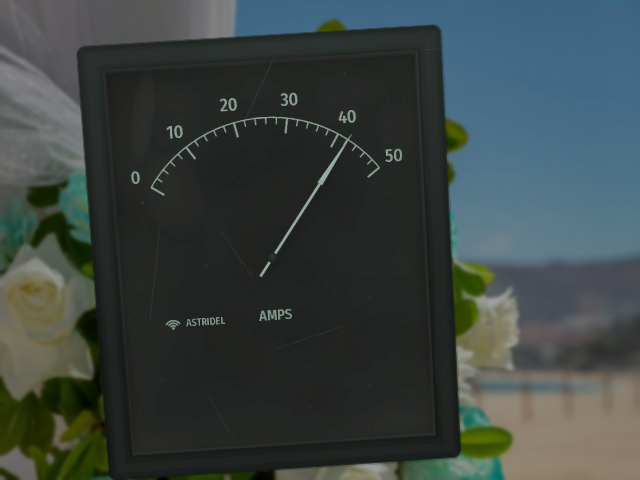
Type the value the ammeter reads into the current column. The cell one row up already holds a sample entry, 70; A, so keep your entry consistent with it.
42; A
